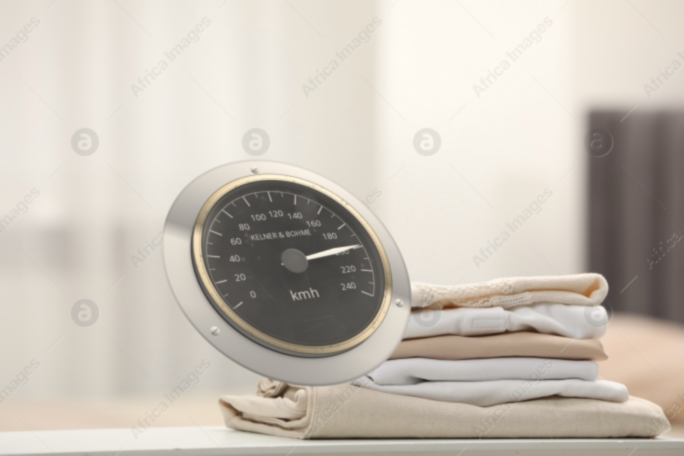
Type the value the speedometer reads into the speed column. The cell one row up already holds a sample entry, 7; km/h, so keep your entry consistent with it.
200; km/h
